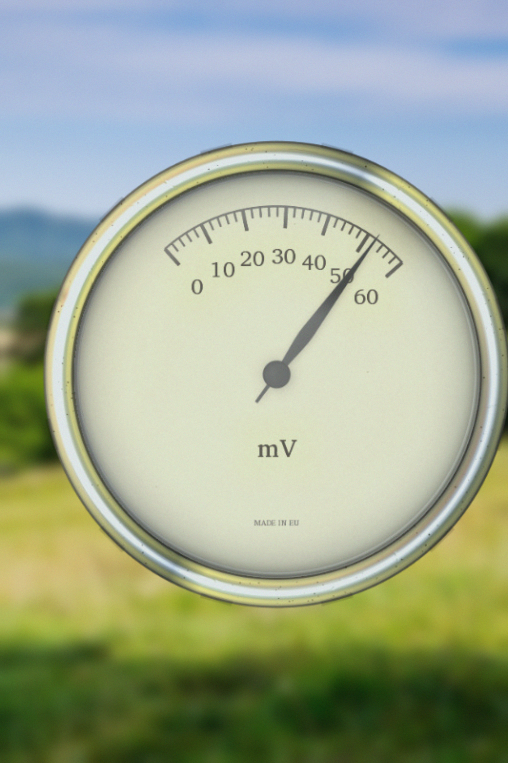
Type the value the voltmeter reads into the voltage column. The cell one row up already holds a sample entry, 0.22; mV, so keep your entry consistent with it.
52; mV
